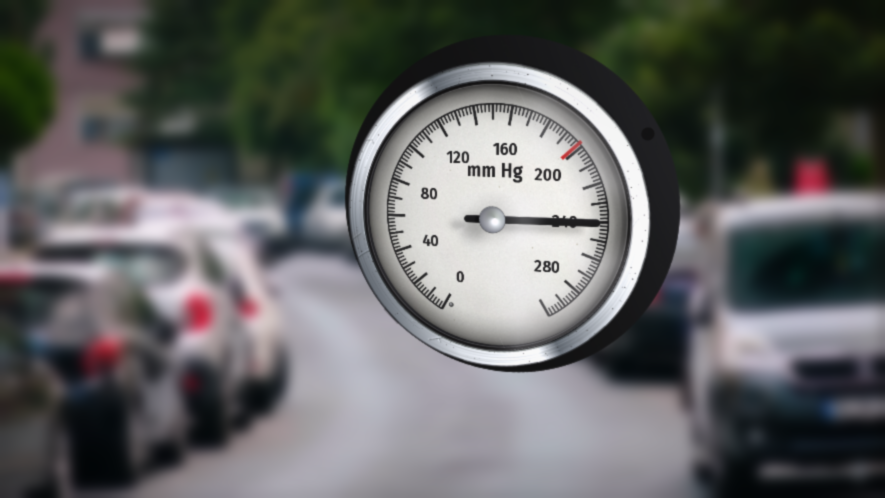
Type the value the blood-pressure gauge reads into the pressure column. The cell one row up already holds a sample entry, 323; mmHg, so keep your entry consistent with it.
240; mmHg
